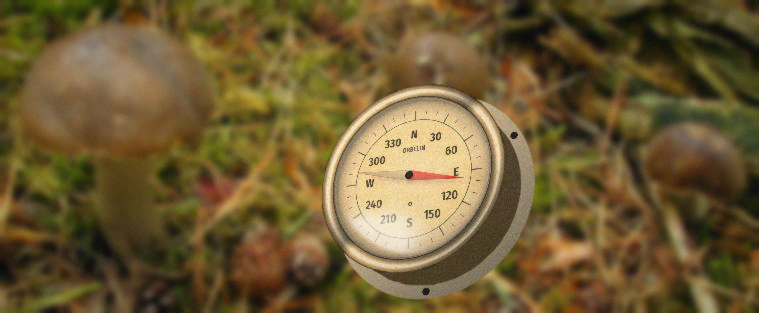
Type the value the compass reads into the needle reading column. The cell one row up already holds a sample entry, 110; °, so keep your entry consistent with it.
100; °
